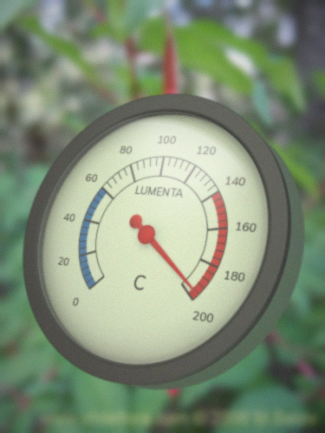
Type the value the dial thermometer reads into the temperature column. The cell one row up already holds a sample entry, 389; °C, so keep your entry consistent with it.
196; °C
